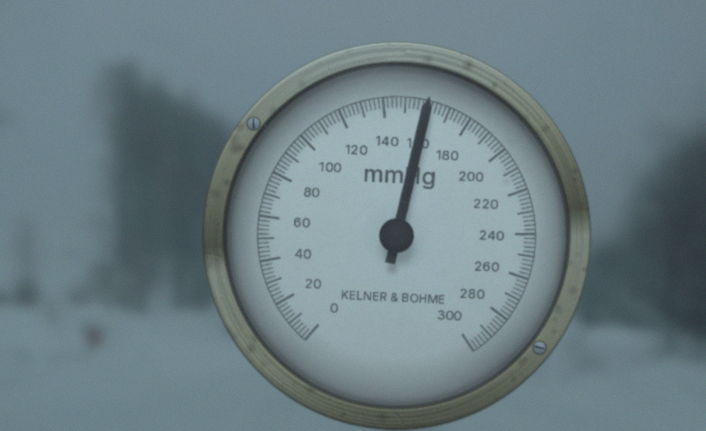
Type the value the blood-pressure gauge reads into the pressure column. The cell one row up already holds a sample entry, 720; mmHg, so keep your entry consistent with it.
160; mmHg
